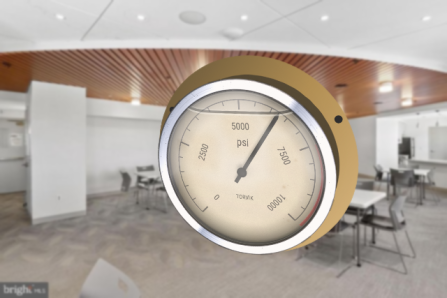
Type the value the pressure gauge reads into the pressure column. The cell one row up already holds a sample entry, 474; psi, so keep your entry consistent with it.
6250; psi
